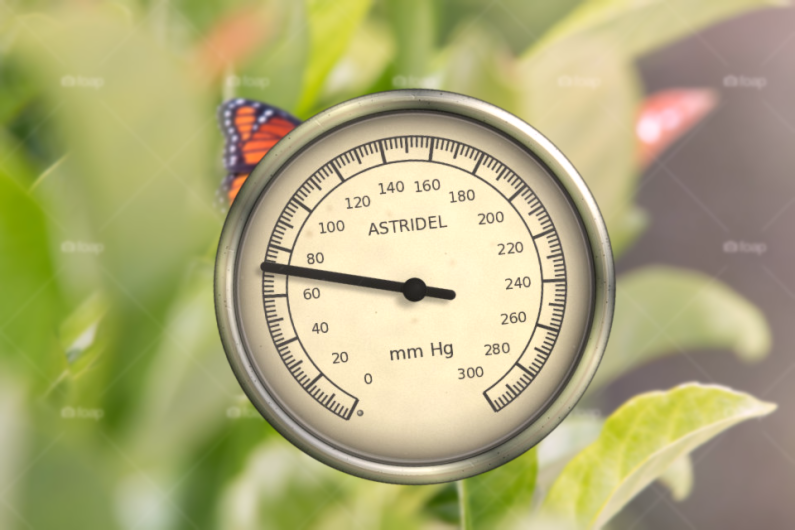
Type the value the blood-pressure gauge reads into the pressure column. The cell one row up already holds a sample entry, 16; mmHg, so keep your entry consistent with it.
72; mmHg
